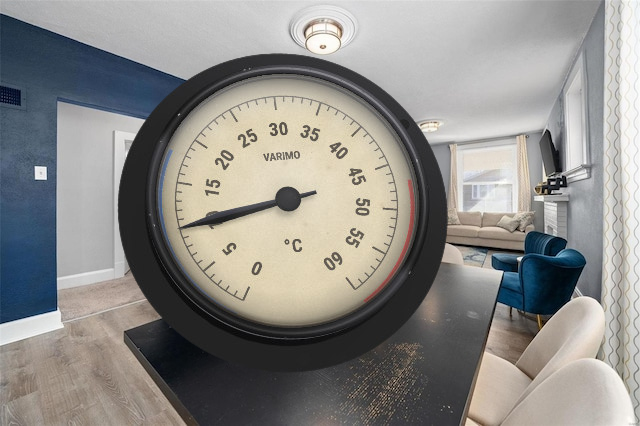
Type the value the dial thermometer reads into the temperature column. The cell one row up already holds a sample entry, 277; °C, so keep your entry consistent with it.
10; °C
